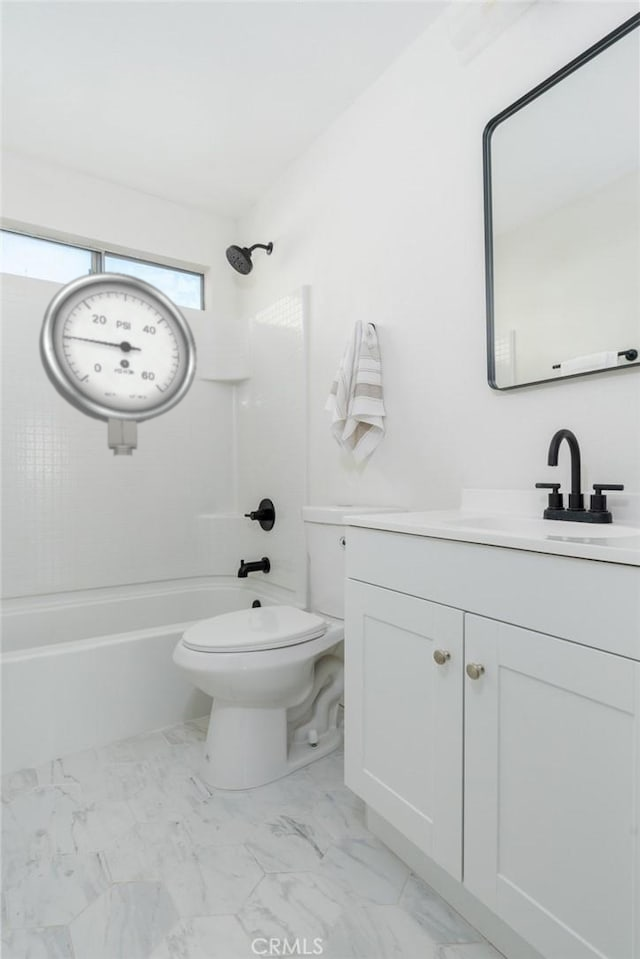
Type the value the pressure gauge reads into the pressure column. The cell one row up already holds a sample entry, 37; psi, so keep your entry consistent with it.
10; psi
